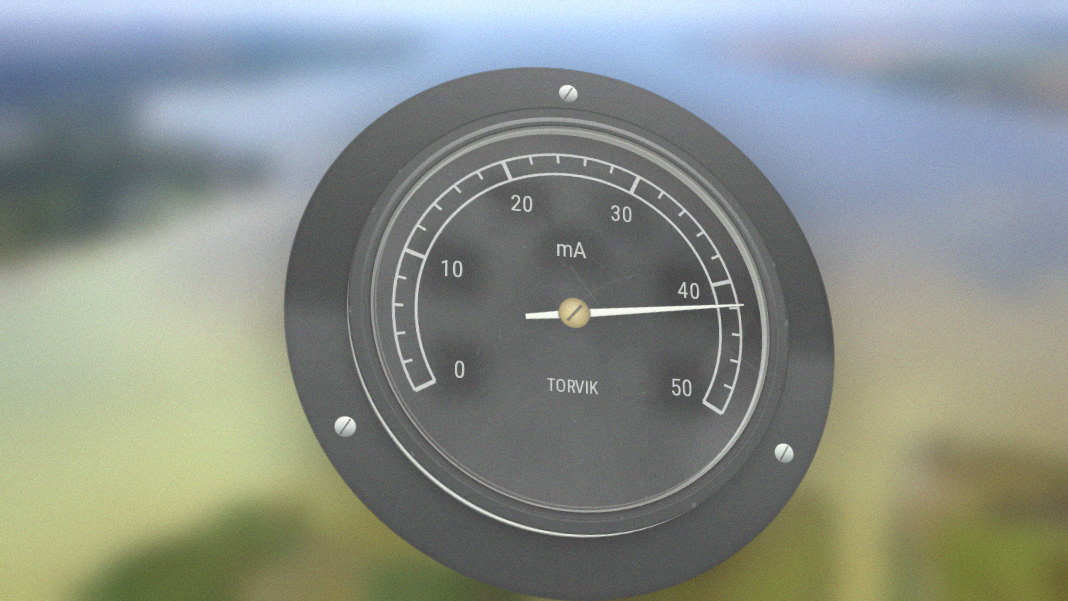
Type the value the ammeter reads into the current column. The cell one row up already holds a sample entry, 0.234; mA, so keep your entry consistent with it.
42; mA
